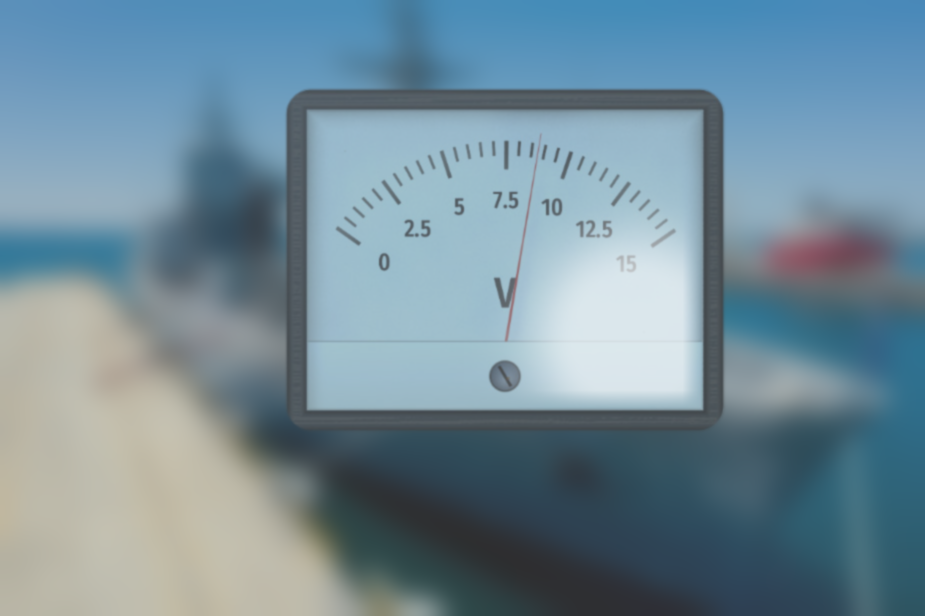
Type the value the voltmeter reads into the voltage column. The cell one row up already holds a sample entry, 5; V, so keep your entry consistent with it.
8.75; V
